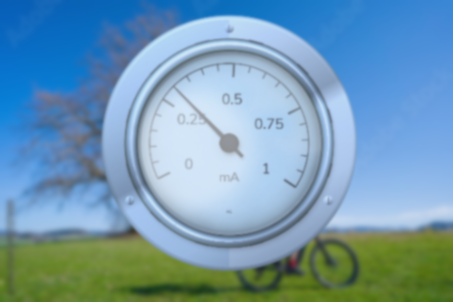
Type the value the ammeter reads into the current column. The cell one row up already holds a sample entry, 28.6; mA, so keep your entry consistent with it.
0.3; mA
